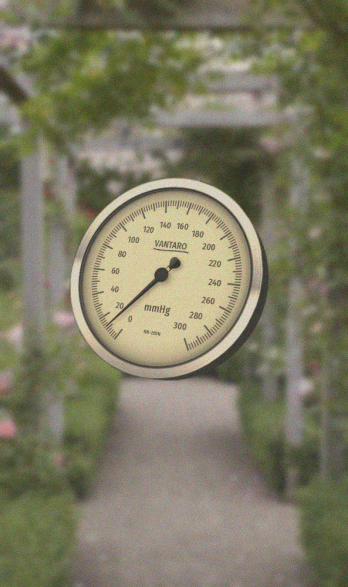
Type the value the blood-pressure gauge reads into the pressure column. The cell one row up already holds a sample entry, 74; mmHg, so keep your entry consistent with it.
10; mmHg
